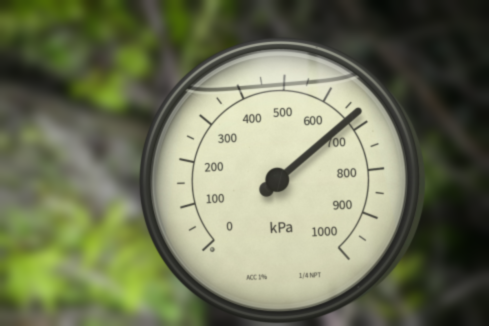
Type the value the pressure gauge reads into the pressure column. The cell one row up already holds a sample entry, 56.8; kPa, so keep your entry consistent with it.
675; kPa
